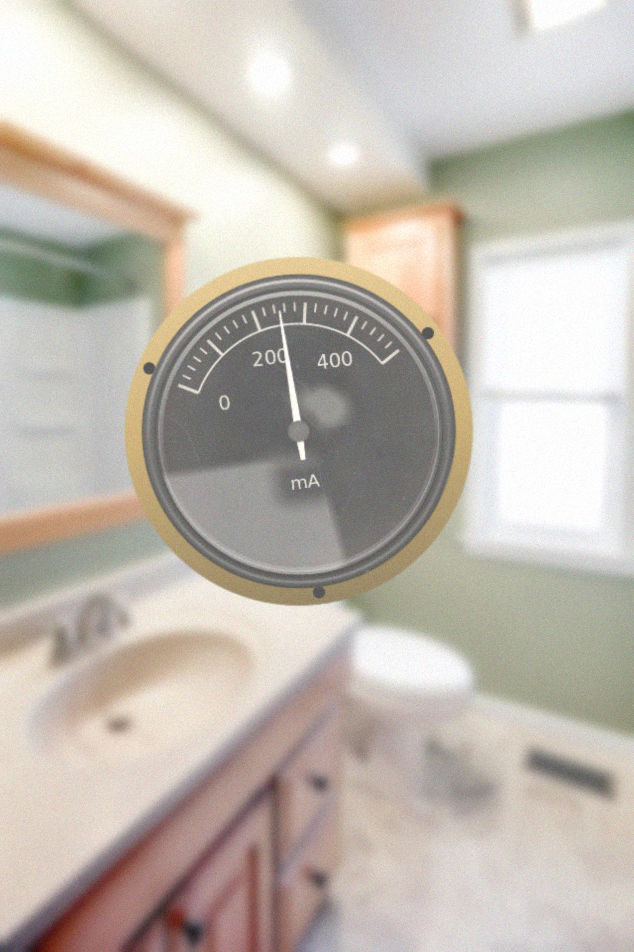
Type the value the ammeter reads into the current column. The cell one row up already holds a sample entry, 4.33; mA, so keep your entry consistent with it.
250; mA
